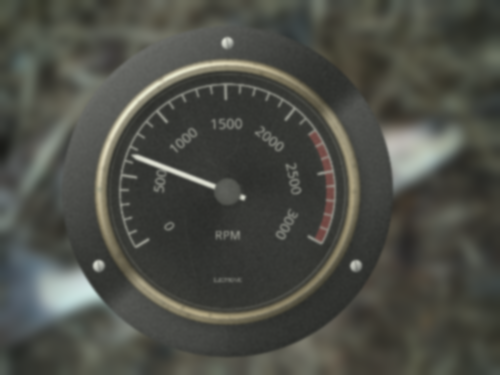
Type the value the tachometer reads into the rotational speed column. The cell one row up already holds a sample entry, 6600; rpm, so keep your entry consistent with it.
650; rpm
